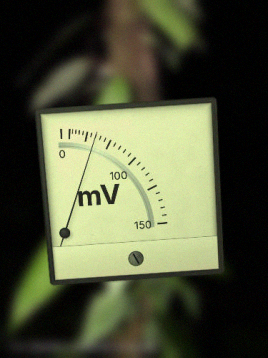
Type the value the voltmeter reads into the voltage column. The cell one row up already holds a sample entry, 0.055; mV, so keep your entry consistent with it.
60; mV
